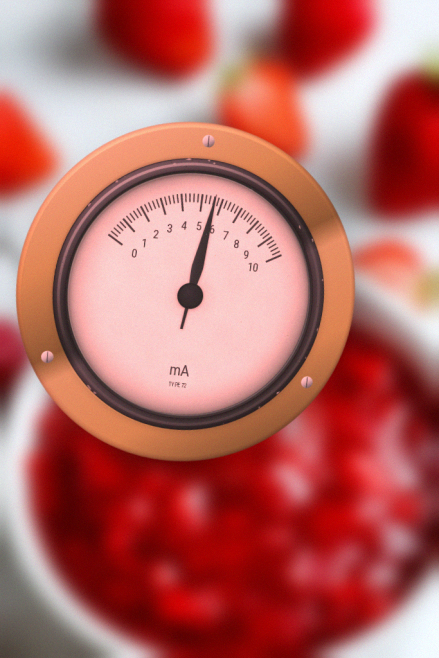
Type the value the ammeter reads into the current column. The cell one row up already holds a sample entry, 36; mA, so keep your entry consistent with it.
5.6; mA
